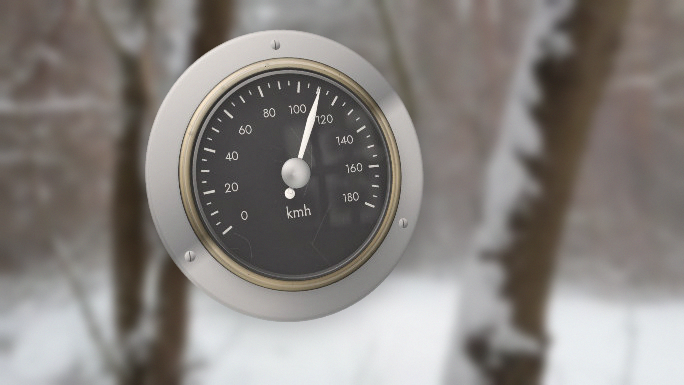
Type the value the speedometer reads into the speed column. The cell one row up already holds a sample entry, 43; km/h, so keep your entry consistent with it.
110; km/h
